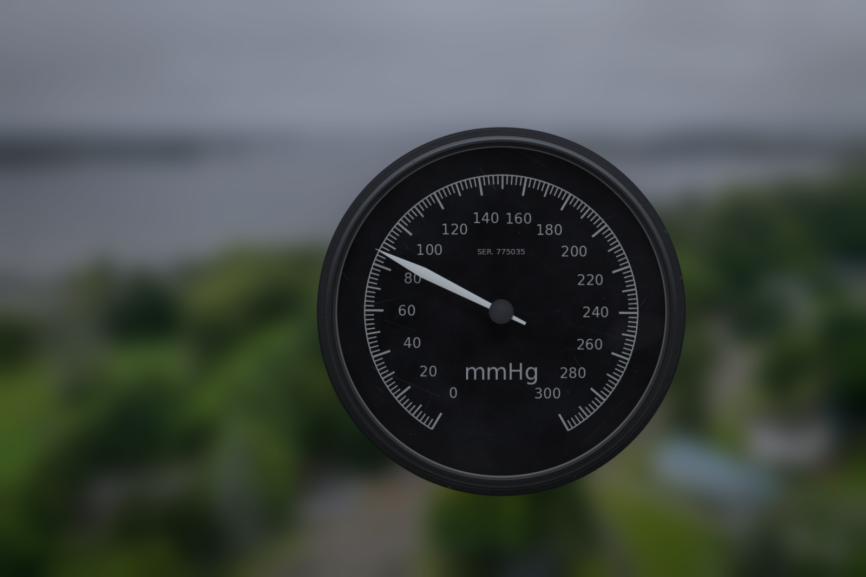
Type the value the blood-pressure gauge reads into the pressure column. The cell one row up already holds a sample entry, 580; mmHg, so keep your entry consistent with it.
86; mmHg
